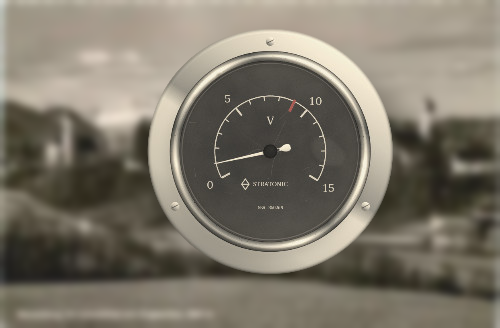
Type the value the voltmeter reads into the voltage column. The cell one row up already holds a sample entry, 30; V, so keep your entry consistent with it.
1; V
